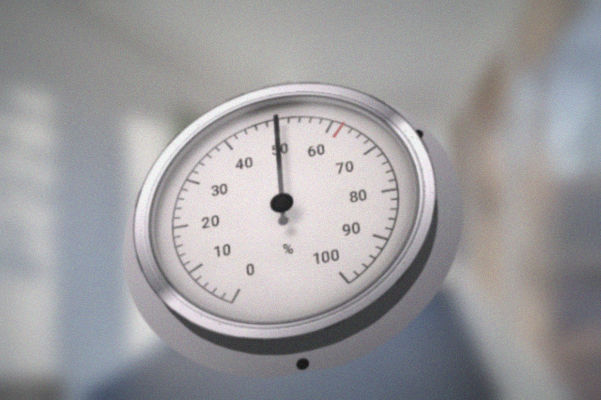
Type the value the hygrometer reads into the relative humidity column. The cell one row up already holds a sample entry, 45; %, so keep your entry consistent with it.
50; %
